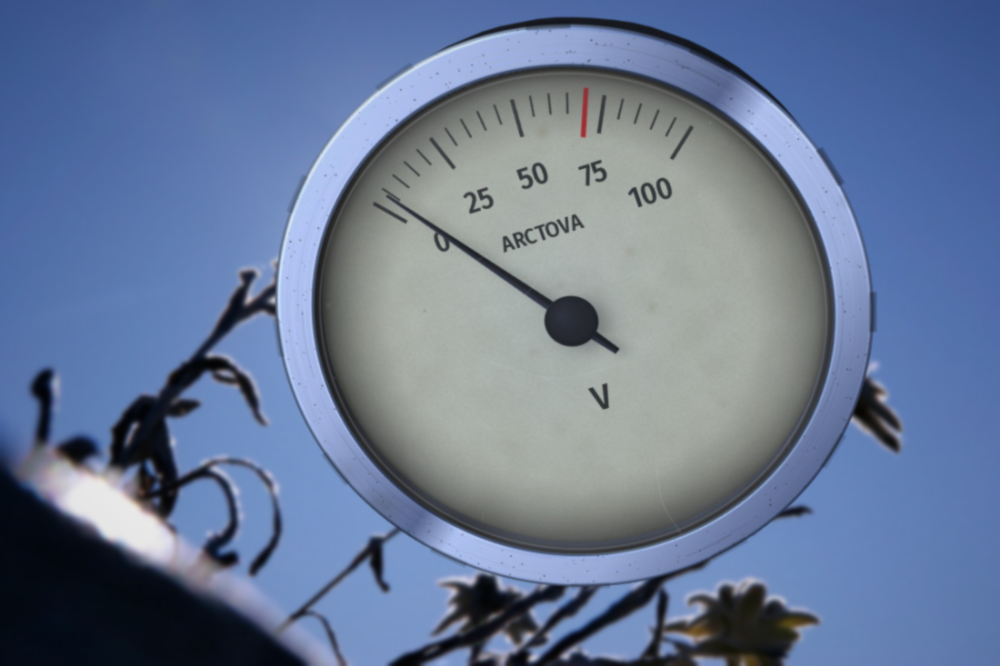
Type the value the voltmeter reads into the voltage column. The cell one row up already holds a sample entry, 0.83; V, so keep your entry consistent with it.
5; V
